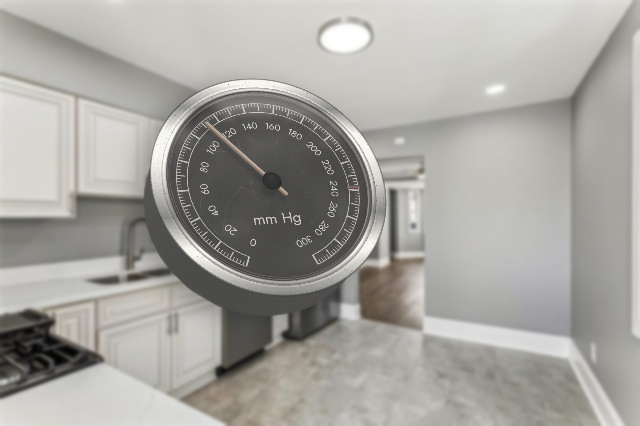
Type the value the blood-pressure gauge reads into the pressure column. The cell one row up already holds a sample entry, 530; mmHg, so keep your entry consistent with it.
110; mmHg
